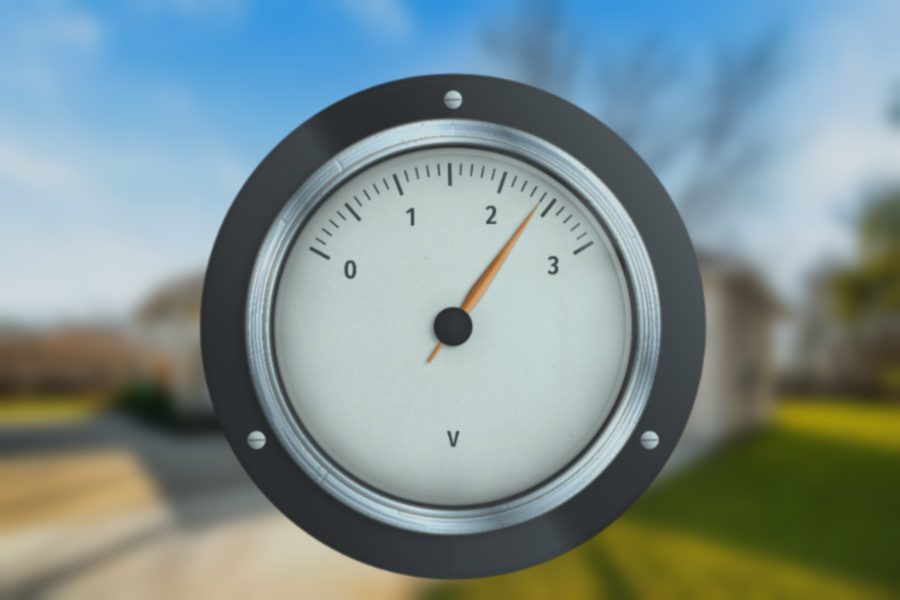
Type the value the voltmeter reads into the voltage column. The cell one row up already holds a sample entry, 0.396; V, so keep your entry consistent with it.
2.4; V
